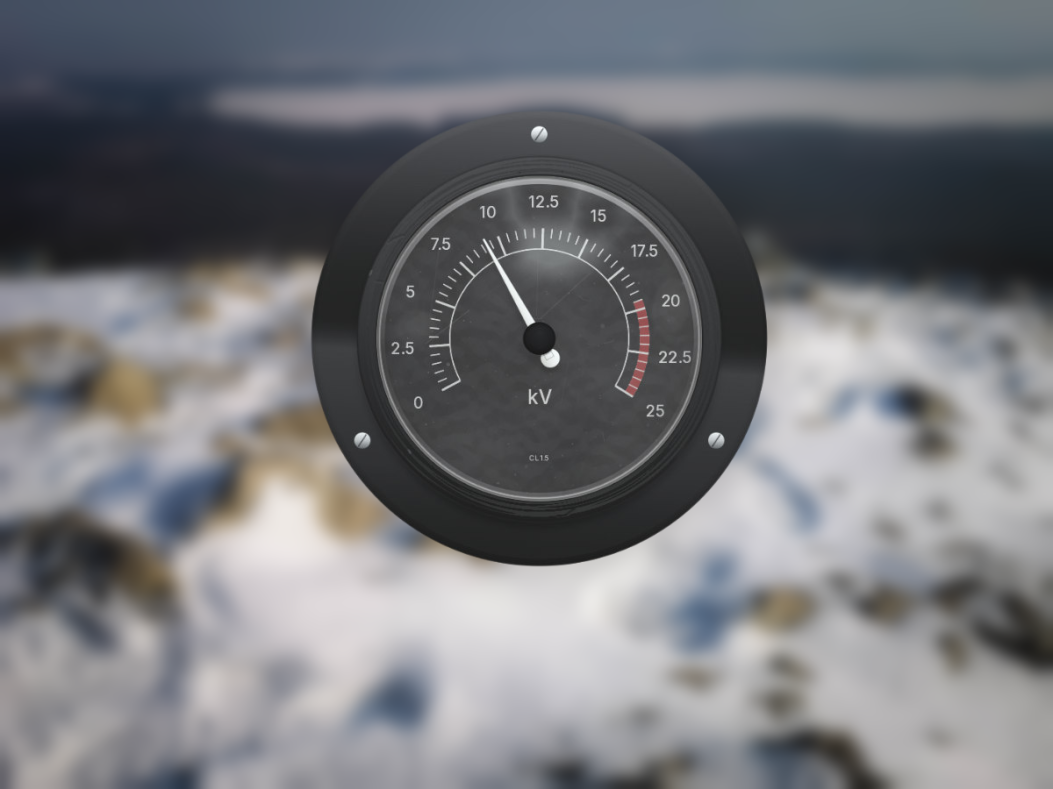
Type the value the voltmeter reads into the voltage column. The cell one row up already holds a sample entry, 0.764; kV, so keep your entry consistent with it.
9.25; kV
